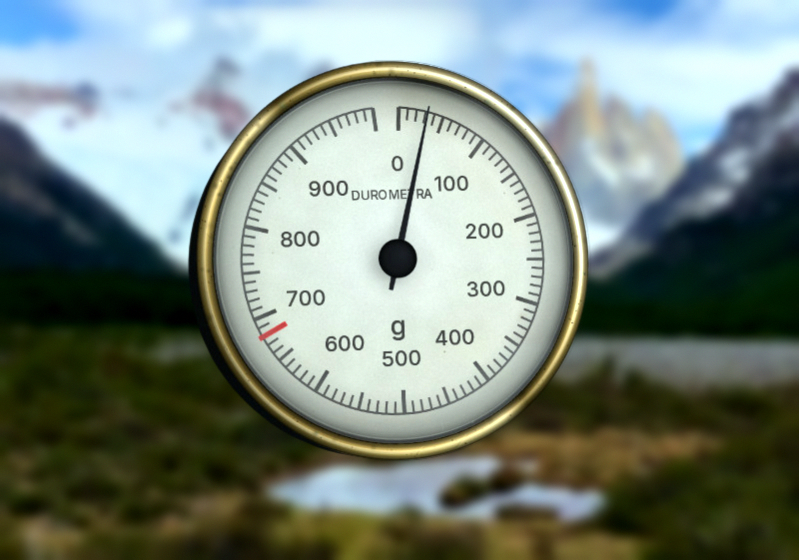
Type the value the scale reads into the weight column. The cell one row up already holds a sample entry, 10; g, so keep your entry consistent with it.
30; g
